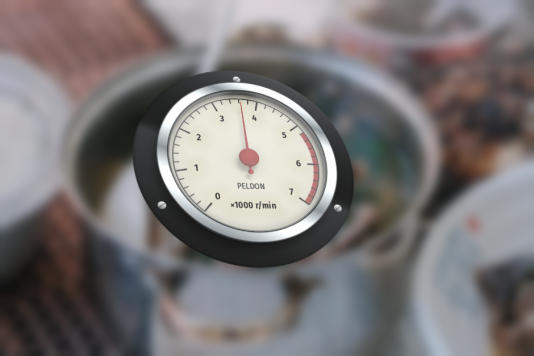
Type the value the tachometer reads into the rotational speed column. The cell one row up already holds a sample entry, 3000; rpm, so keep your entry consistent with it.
3600; rpm
